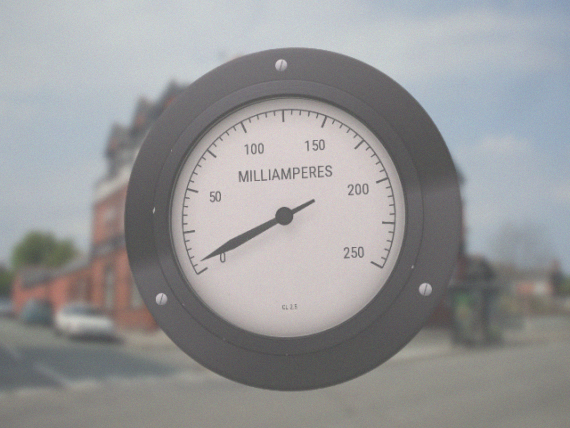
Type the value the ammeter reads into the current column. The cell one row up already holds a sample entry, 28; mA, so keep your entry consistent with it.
5; mA
